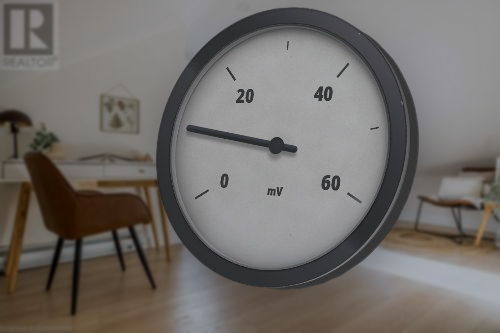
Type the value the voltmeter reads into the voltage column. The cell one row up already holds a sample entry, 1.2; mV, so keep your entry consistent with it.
10; mV
